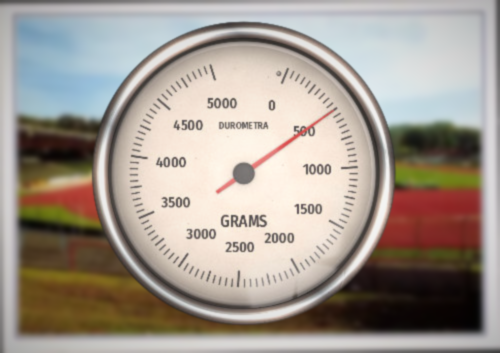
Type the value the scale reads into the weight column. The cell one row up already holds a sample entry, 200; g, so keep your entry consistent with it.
500; g
